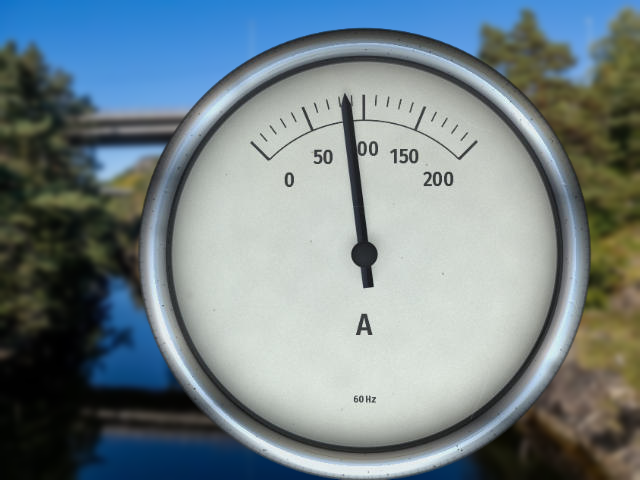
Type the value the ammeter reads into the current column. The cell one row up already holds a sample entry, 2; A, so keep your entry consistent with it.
85; A
